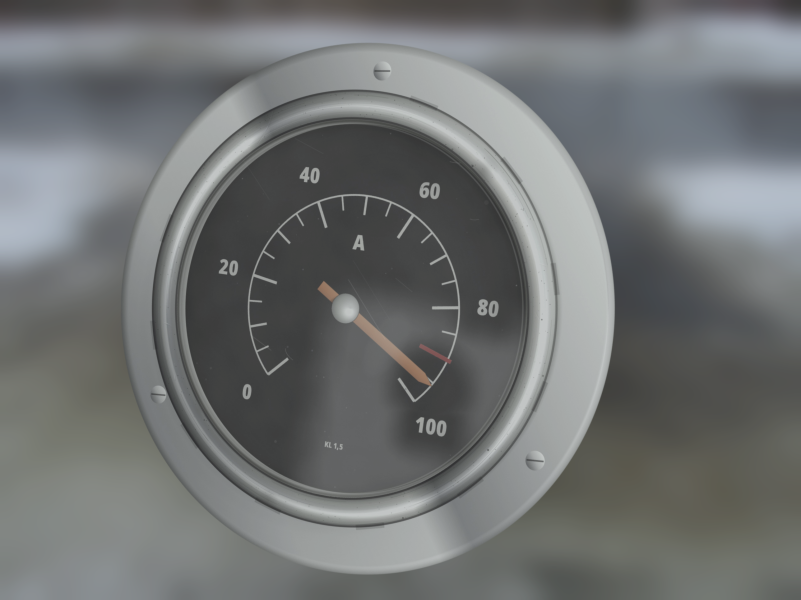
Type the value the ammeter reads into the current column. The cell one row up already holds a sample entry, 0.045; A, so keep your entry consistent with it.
95; A
